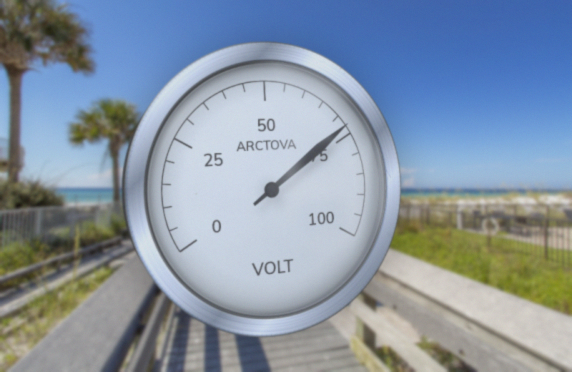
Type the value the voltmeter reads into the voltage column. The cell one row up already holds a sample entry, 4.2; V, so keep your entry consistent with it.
72.5; V
